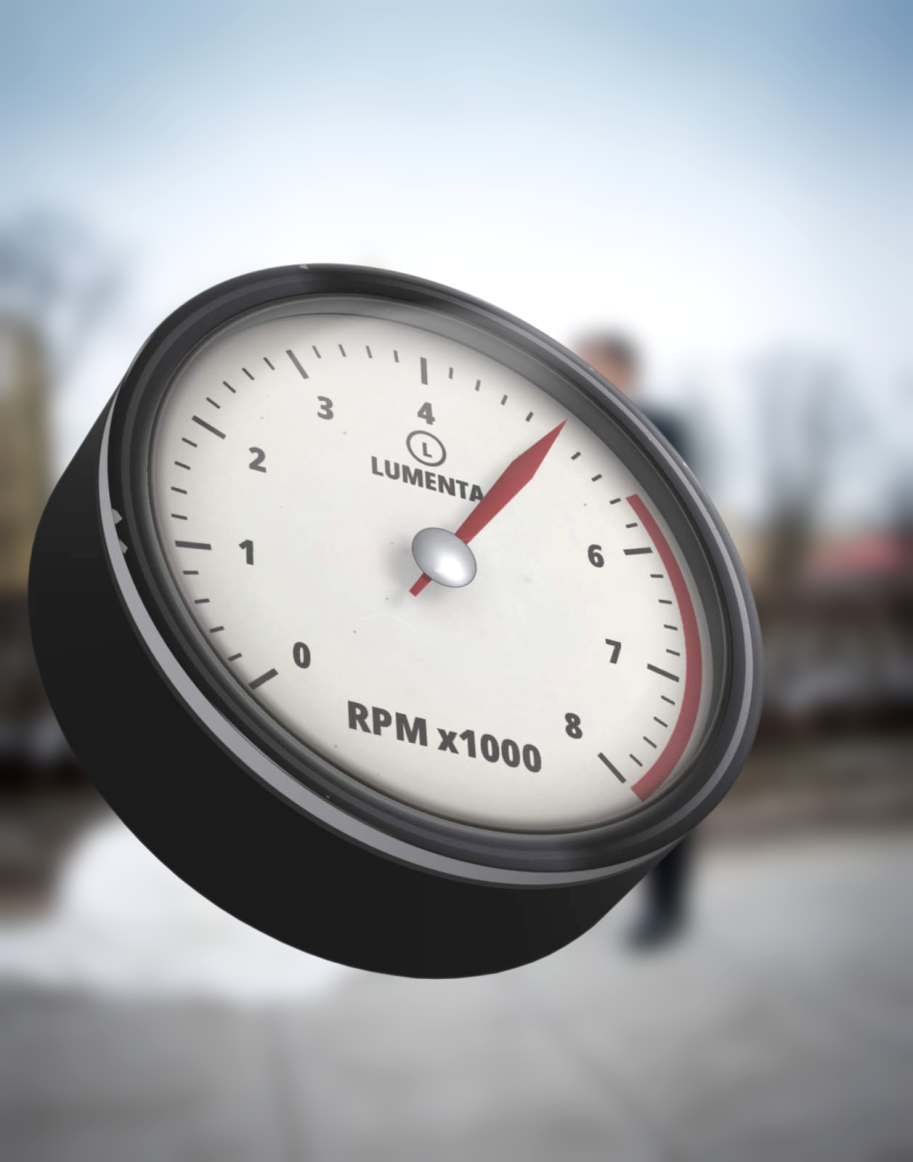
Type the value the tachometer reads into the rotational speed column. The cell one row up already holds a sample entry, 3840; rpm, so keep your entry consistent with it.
5000; rpm
